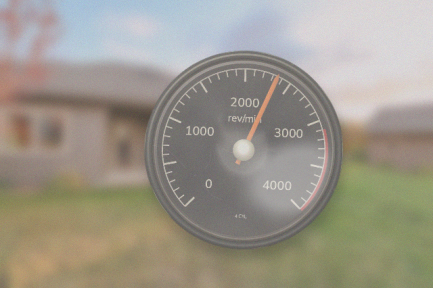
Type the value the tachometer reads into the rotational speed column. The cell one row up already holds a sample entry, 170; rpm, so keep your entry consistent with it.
2350; rpm
